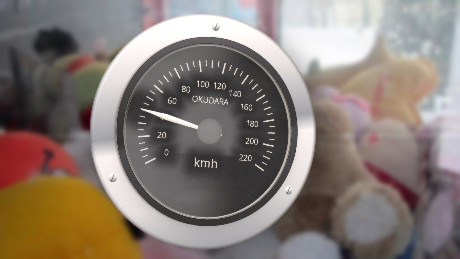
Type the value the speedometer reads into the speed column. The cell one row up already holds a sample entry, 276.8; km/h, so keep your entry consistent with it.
40; km/h
